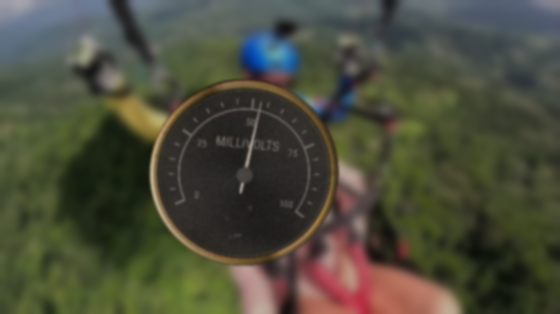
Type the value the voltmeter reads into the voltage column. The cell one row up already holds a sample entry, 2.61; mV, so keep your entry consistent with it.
52.5; mV
